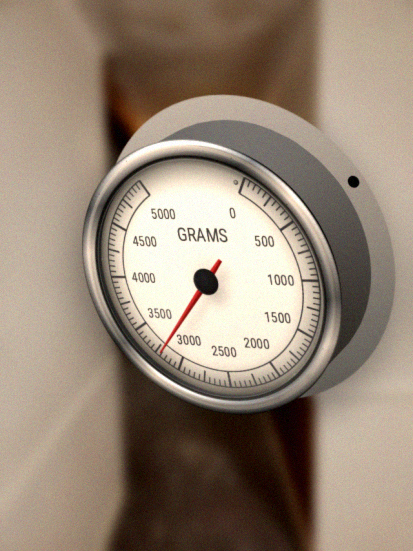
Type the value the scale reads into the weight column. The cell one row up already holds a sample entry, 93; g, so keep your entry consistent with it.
3200; g
